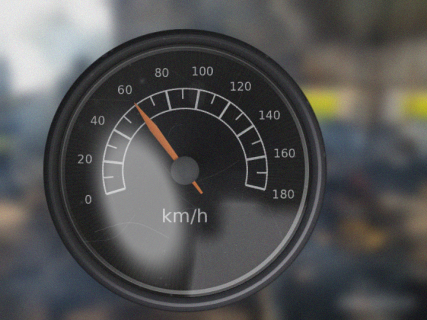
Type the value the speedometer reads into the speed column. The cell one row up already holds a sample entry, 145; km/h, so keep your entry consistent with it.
60; km/h
